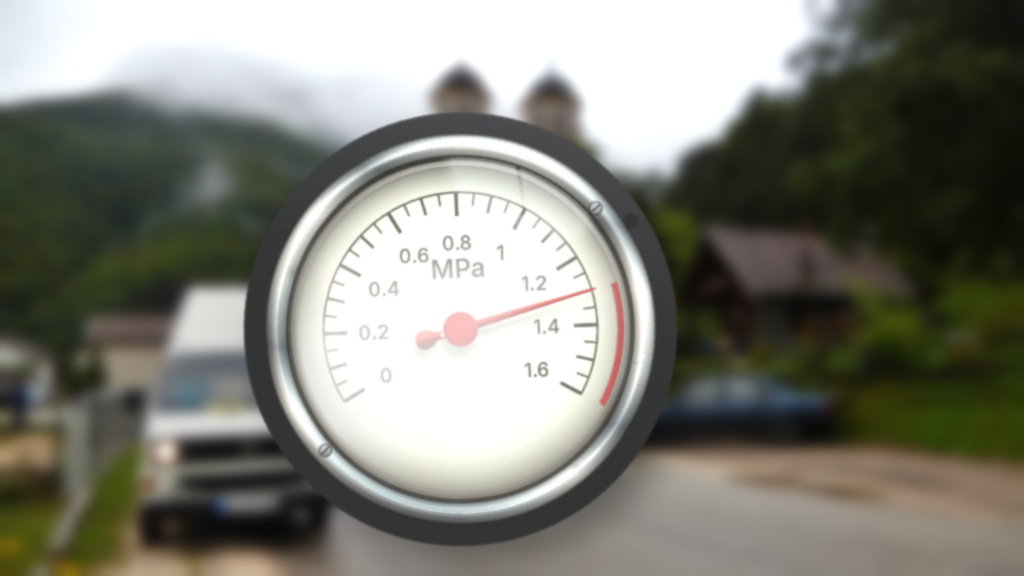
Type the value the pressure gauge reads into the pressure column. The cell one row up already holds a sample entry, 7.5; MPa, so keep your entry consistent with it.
1.3; MPa
